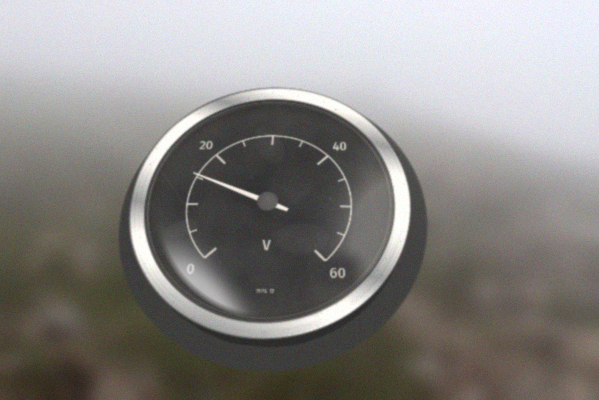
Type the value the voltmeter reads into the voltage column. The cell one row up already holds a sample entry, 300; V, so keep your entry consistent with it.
15; V
